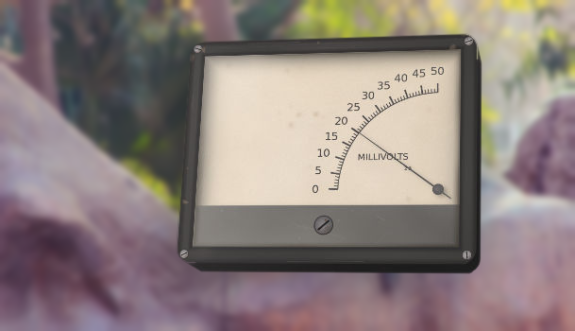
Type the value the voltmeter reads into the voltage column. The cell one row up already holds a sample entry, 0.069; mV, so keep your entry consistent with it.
20; mV
